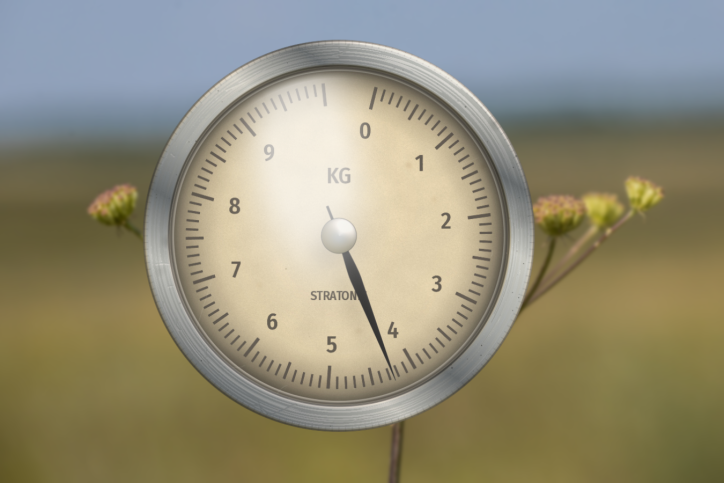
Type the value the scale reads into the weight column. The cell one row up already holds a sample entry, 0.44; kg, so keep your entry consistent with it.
4.25; kg
